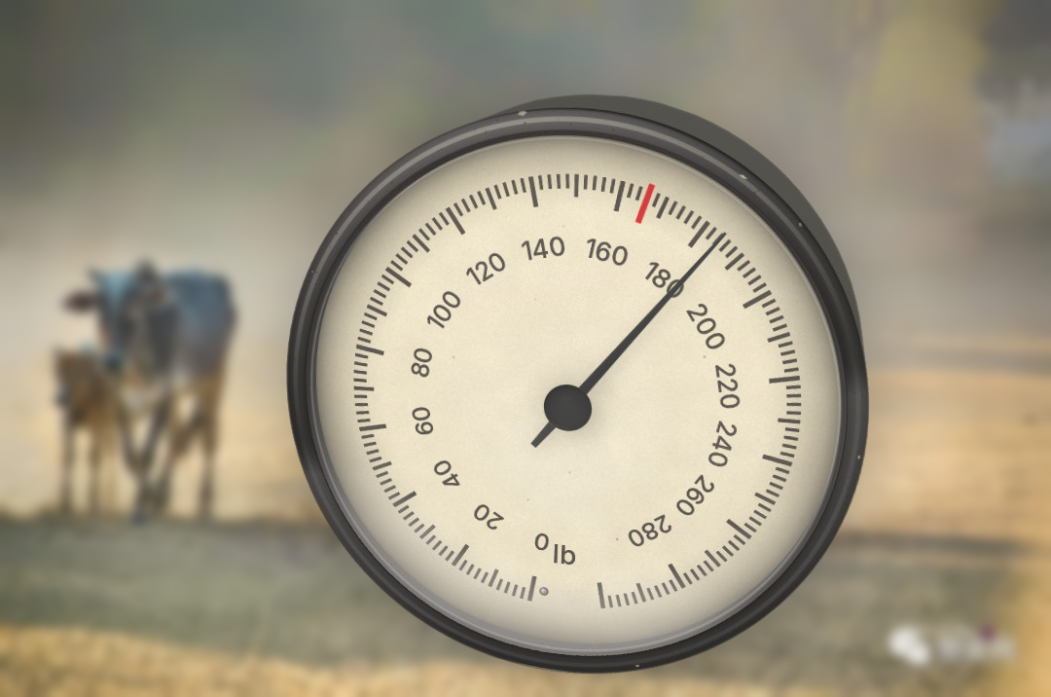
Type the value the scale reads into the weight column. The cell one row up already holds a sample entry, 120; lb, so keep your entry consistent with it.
184; lb
